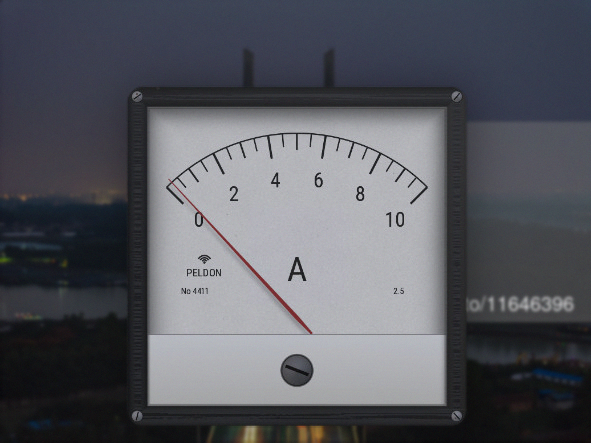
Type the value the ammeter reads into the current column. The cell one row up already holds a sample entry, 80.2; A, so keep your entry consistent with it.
0.25; A
